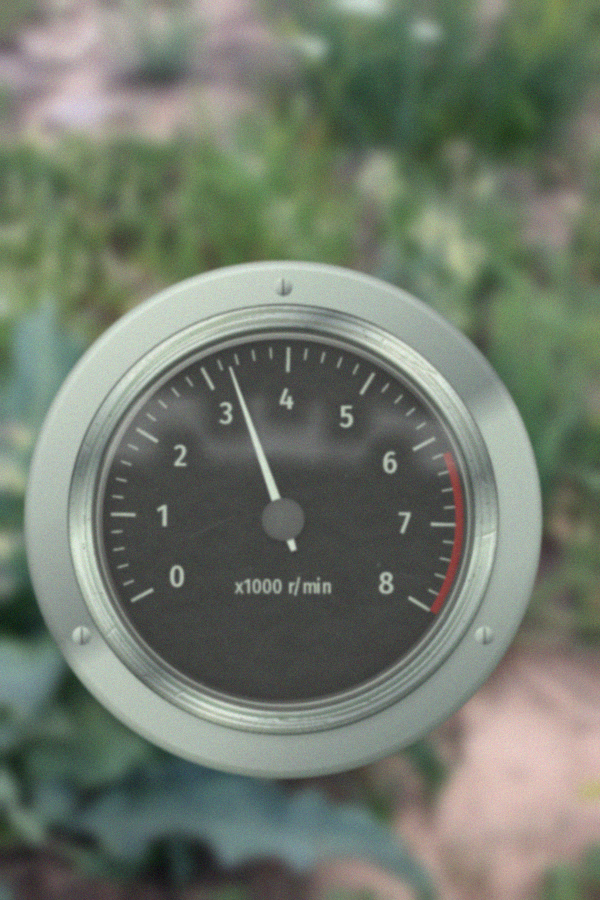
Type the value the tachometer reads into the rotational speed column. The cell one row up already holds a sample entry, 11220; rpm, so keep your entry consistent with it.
3300; rpm
